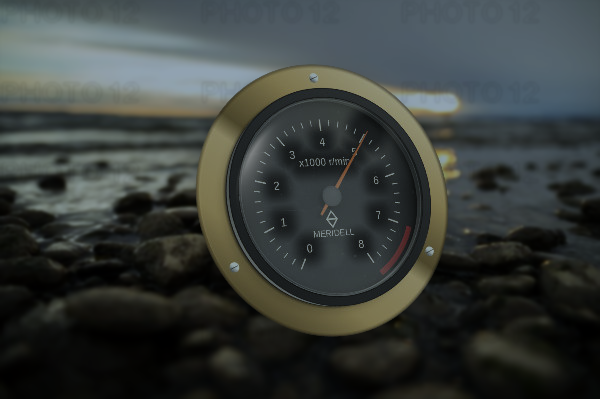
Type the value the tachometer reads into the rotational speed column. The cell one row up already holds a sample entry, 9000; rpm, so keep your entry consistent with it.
5000; rpm
